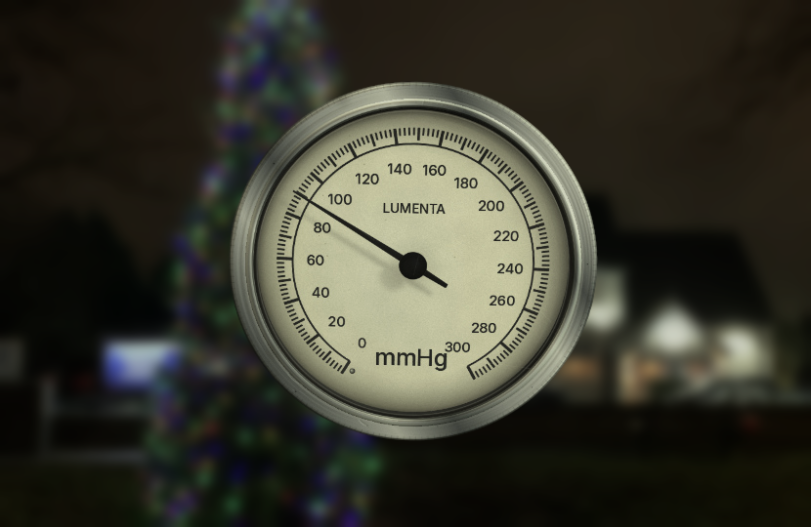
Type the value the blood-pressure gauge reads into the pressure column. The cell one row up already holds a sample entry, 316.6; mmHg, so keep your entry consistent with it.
90; mmHg
